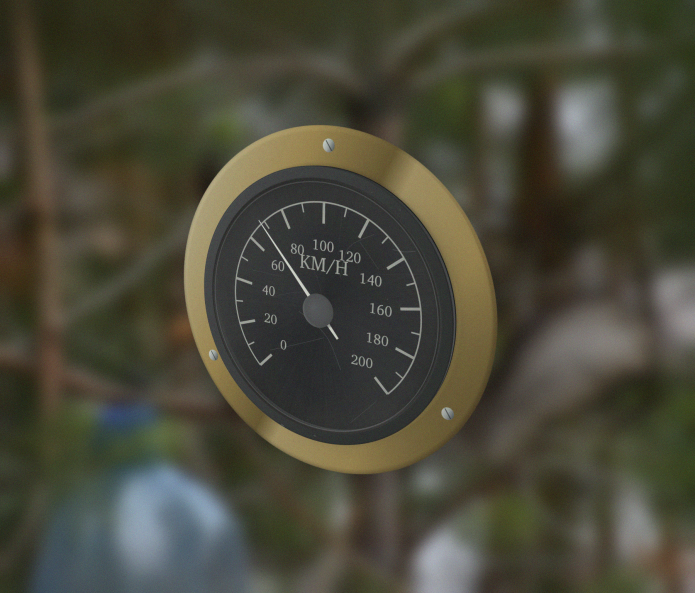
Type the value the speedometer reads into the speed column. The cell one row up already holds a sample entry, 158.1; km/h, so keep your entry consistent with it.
70; km/h
